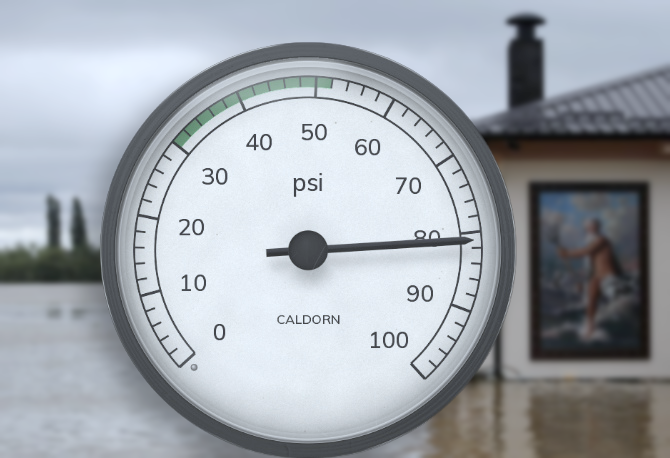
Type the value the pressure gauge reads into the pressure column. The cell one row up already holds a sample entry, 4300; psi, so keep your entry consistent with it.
81; psi
